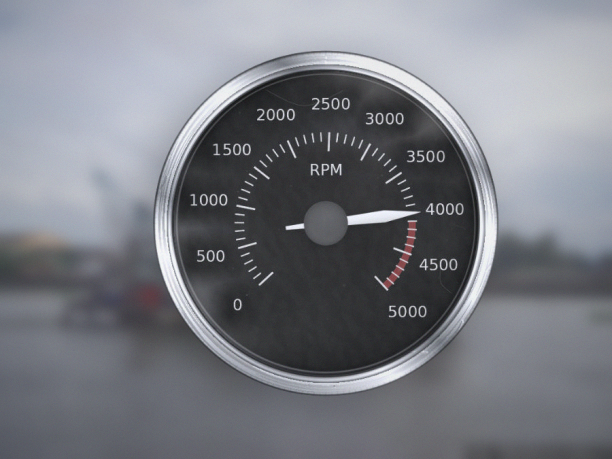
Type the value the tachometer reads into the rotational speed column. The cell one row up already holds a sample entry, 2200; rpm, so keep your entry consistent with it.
4000; rpm
